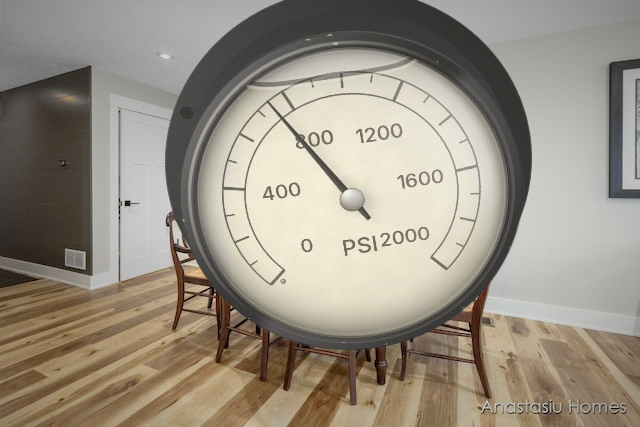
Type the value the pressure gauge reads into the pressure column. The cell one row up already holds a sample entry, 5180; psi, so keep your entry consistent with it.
750; psi
